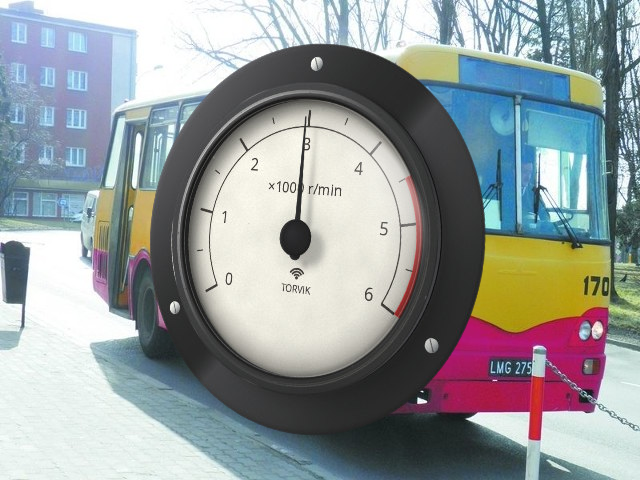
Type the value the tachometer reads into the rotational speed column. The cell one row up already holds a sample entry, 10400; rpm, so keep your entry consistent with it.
3000; rpm
